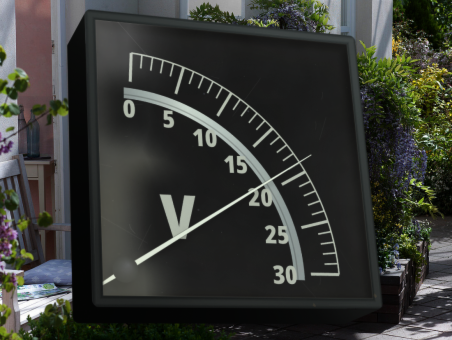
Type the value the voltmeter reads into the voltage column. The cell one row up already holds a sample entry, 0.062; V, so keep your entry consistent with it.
19; V
